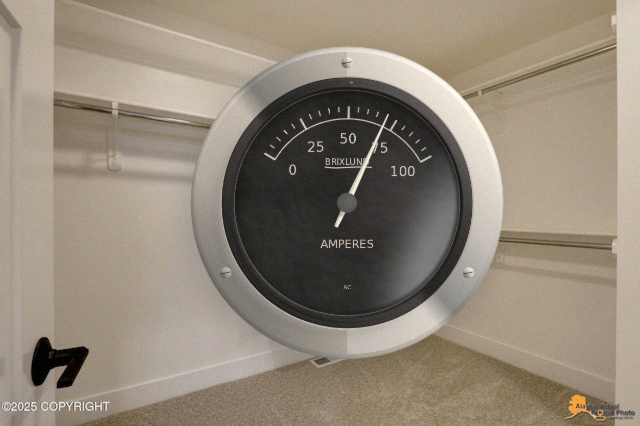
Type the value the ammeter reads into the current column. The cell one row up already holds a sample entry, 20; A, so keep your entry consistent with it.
70; A
